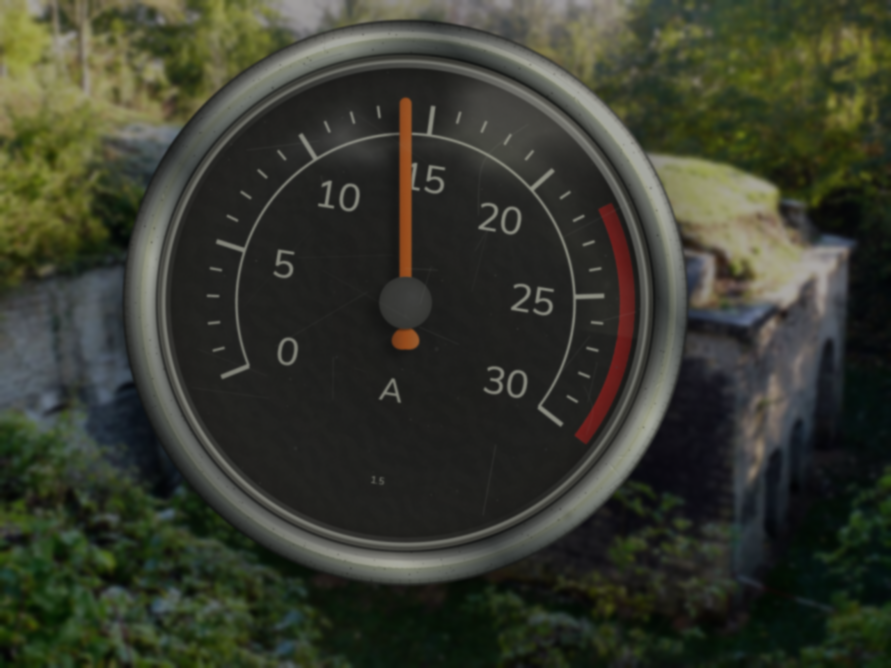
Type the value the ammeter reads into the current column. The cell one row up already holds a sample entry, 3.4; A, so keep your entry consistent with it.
14; A
